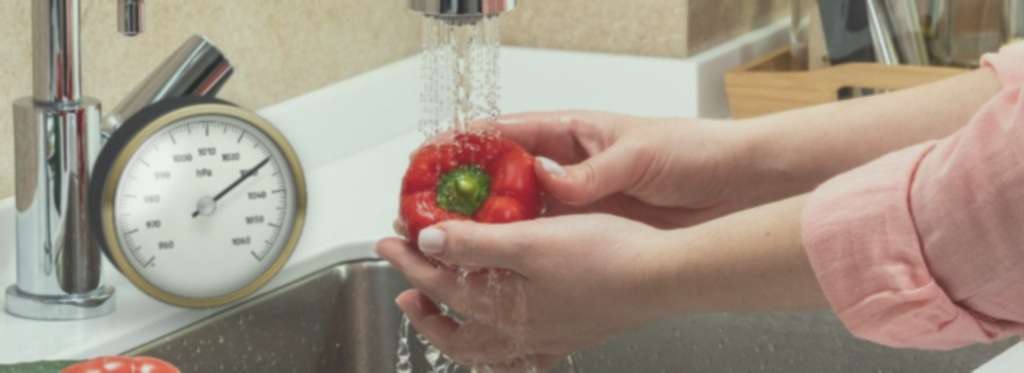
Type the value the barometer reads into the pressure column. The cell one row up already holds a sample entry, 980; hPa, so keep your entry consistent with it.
1030; hPa
